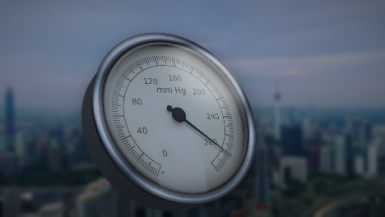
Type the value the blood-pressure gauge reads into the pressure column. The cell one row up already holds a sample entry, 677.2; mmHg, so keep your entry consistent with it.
280; mmHg
